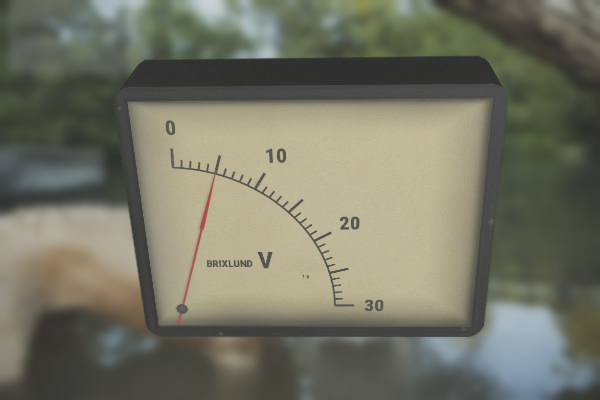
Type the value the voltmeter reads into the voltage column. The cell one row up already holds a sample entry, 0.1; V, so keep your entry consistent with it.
5; V
